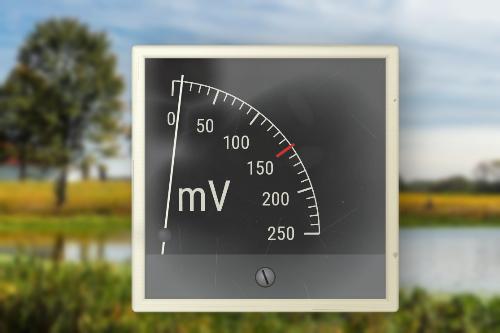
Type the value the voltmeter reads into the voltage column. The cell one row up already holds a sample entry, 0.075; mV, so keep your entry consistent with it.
10; mV
